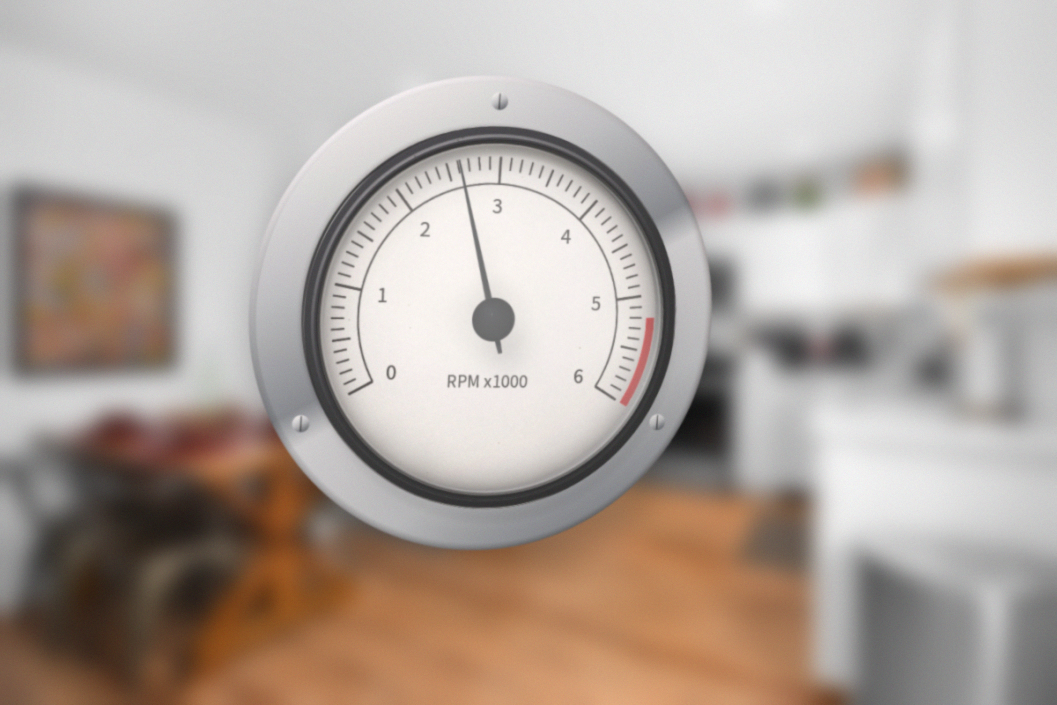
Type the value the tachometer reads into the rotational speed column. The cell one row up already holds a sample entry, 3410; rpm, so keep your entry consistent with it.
2600; rpm
